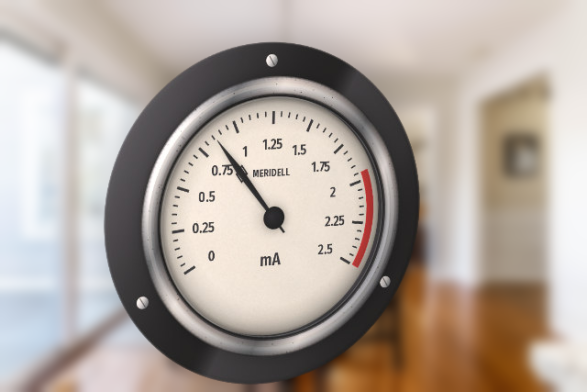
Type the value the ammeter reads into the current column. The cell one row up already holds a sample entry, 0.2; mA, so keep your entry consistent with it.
0.85; mA
